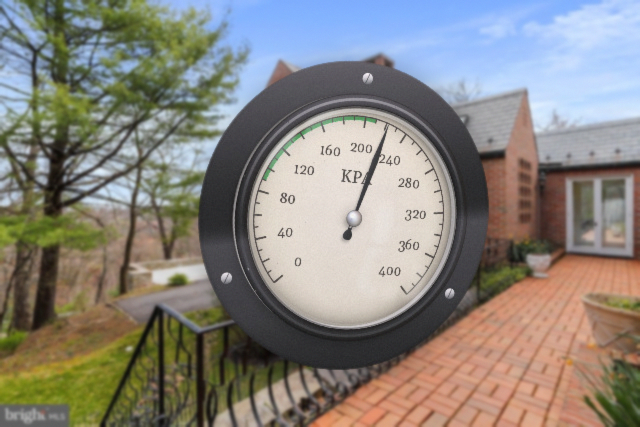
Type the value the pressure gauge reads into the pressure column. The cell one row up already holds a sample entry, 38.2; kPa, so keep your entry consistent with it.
220; kPa
